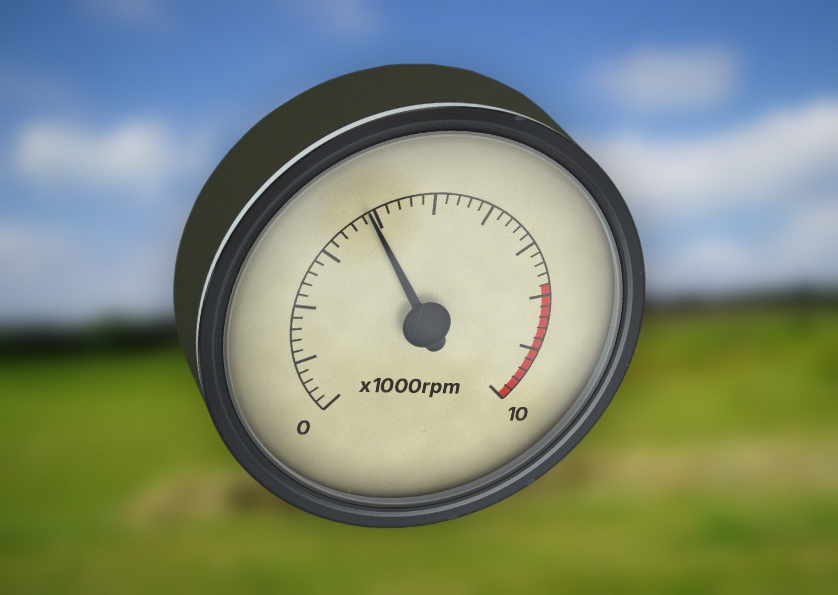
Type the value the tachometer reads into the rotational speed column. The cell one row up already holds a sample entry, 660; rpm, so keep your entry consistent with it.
3900; rpm
